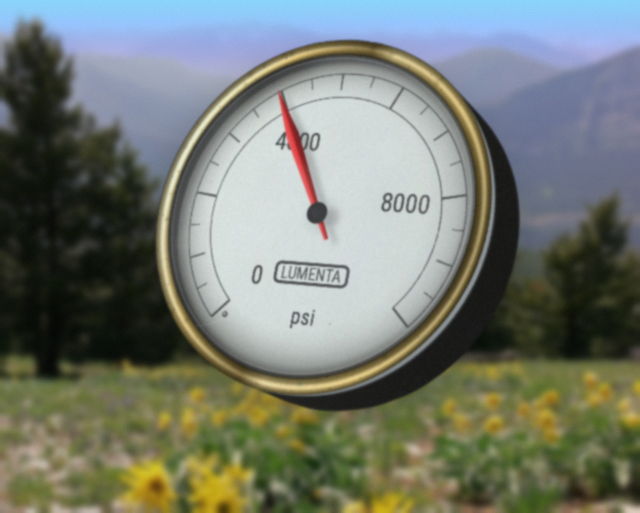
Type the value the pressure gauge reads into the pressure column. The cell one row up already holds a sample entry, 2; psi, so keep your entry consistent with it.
4000; psi
